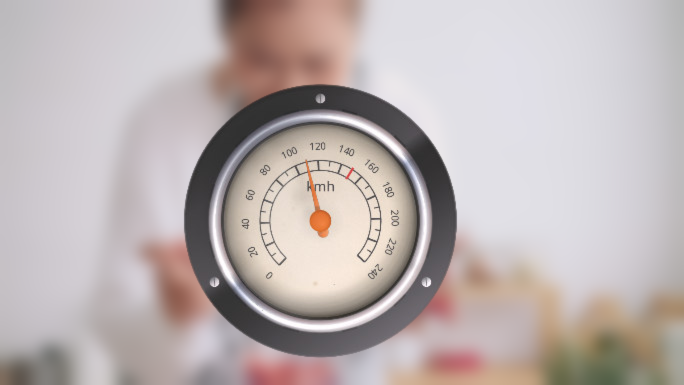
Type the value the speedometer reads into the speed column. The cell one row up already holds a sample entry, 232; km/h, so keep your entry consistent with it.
110; km/h
